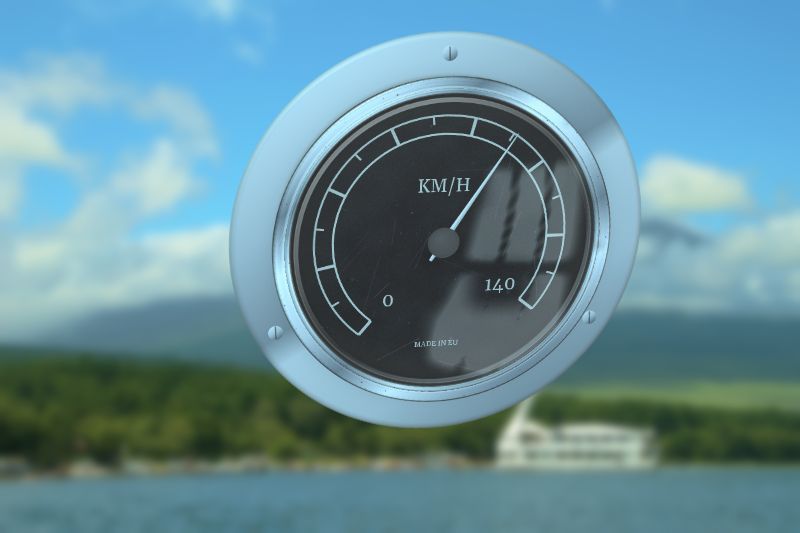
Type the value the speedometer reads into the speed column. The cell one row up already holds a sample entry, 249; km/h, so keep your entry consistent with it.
90; km/h
